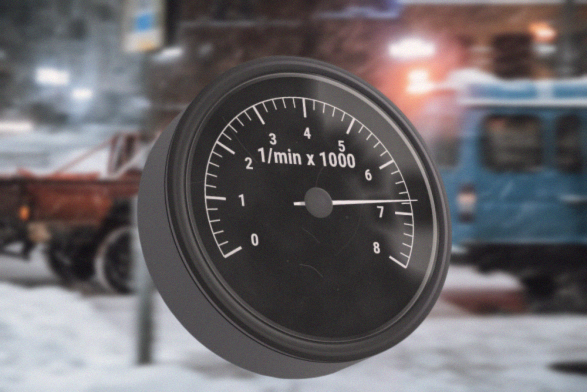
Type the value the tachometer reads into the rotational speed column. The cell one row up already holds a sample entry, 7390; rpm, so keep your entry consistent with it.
6800; rpm
